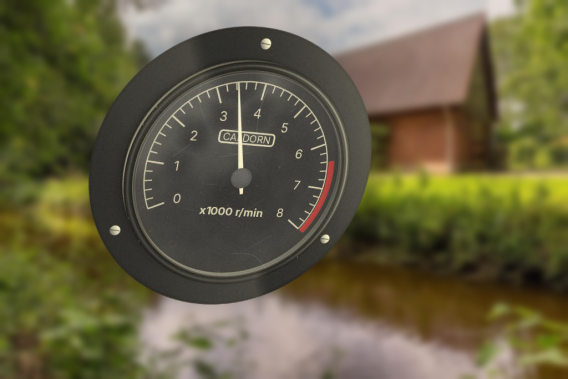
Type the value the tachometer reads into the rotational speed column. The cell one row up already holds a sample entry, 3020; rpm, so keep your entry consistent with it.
3400; rpm
